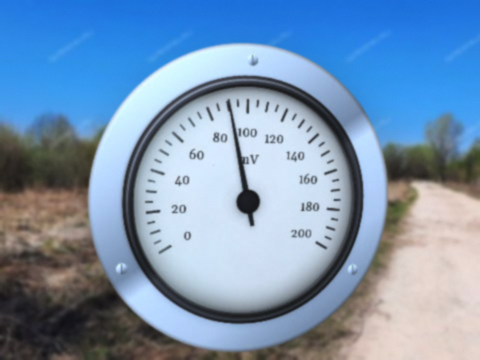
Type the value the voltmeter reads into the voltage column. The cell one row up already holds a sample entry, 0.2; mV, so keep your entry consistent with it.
90; mV
